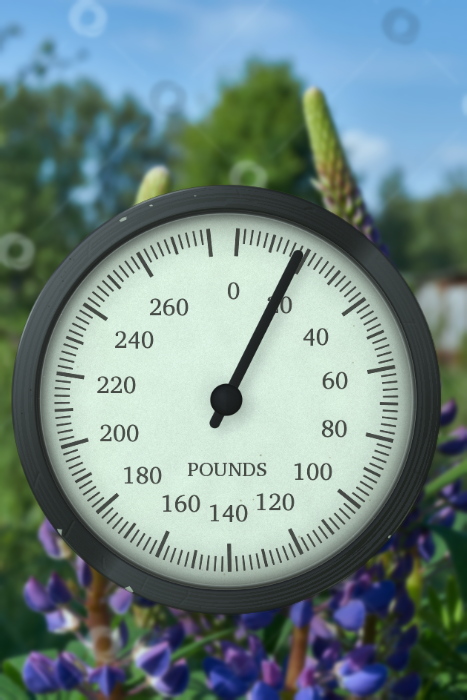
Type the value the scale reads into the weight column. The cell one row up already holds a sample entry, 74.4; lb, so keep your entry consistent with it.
18; lb
